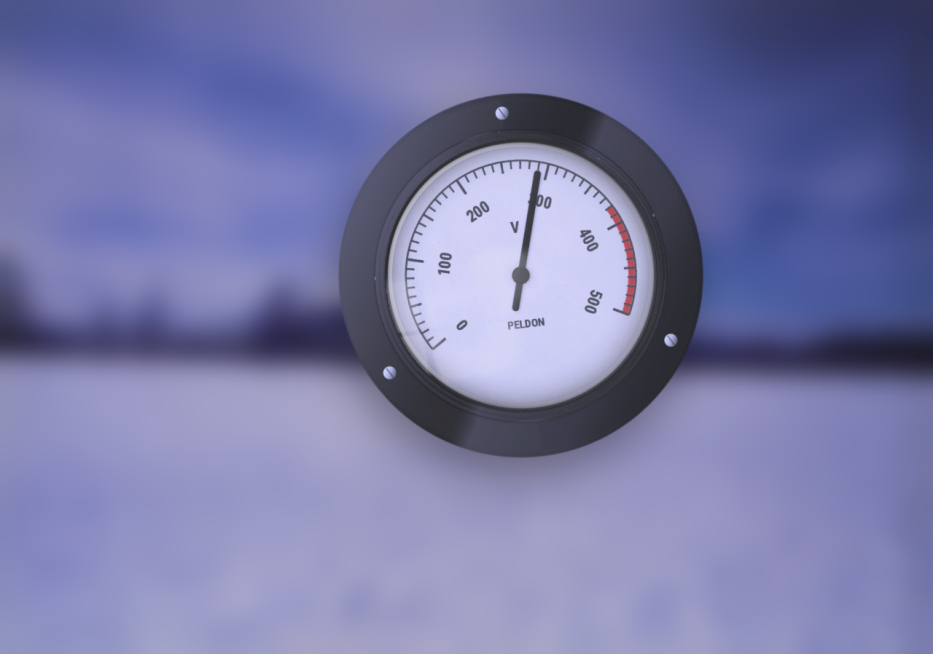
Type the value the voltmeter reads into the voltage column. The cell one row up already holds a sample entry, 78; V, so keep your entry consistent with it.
290; V
